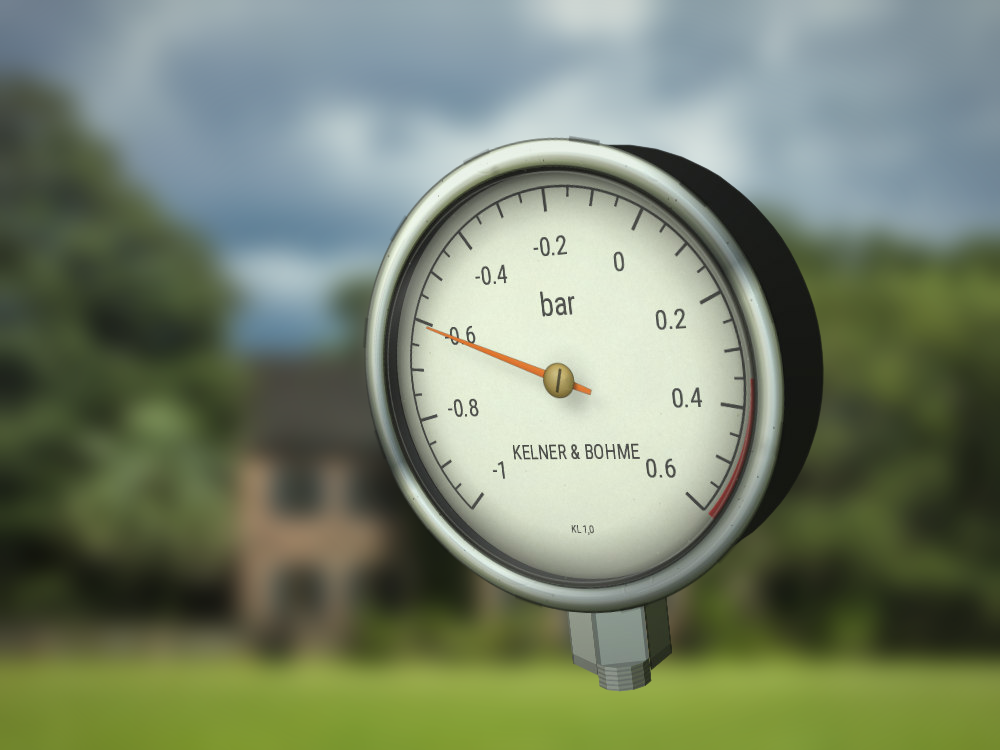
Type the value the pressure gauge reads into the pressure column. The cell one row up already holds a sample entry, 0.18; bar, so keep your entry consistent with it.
-0.6; bar
